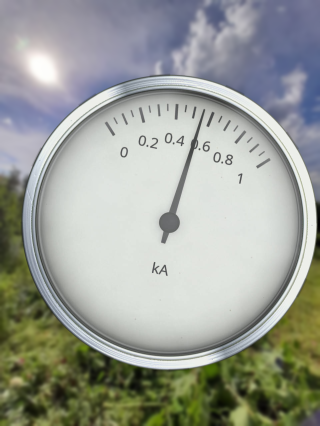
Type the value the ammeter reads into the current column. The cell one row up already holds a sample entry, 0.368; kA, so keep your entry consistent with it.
0.55; kA
